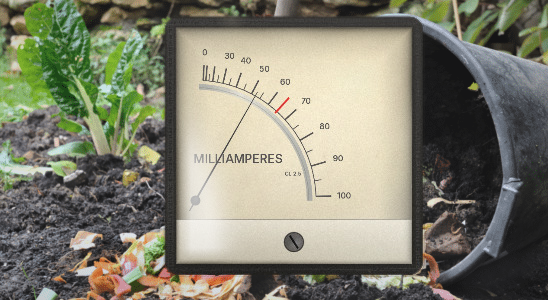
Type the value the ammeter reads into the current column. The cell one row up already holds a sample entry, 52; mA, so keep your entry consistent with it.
52.5; mA
